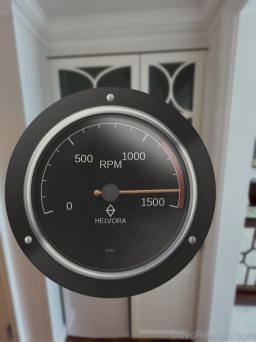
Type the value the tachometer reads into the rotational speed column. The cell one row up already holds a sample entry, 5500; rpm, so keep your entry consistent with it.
1400; rpm
